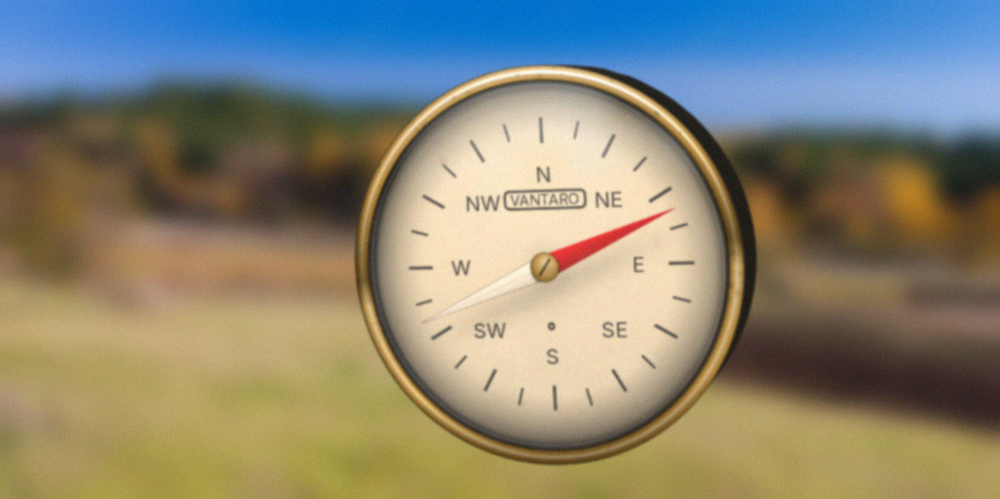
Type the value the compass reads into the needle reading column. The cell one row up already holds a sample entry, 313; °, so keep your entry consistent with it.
67.5; °
